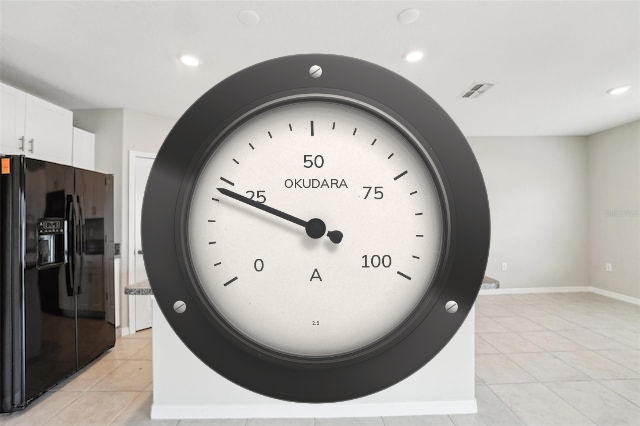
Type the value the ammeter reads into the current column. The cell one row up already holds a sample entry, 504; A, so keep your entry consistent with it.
22.5; A
